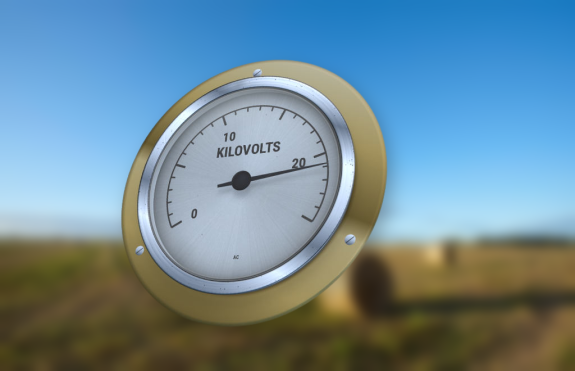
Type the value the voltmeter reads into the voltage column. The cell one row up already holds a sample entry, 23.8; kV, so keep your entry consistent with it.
21; kV
